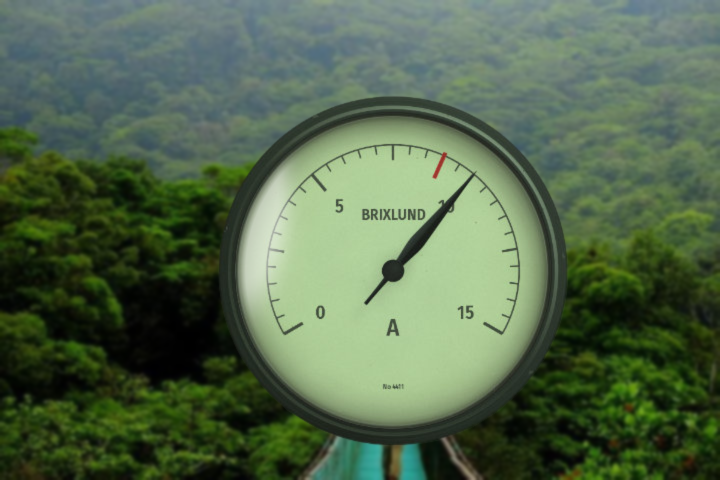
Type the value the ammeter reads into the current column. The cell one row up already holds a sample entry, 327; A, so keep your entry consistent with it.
10; A
